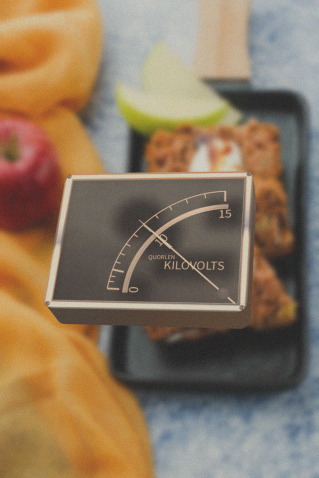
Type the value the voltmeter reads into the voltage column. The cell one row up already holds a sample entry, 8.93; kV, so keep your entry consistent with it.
10; kV
